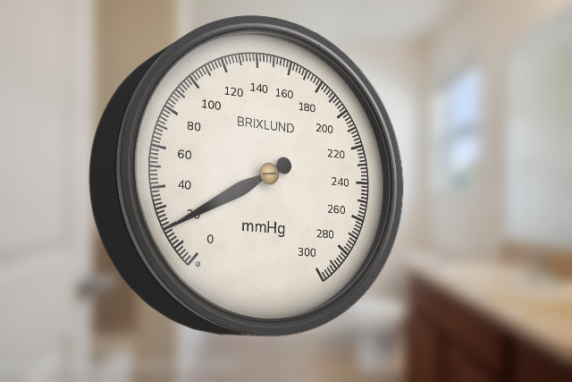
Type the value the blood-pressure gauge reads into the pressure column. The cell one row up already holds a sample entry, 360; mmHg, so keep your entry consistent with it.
20; mmHg
